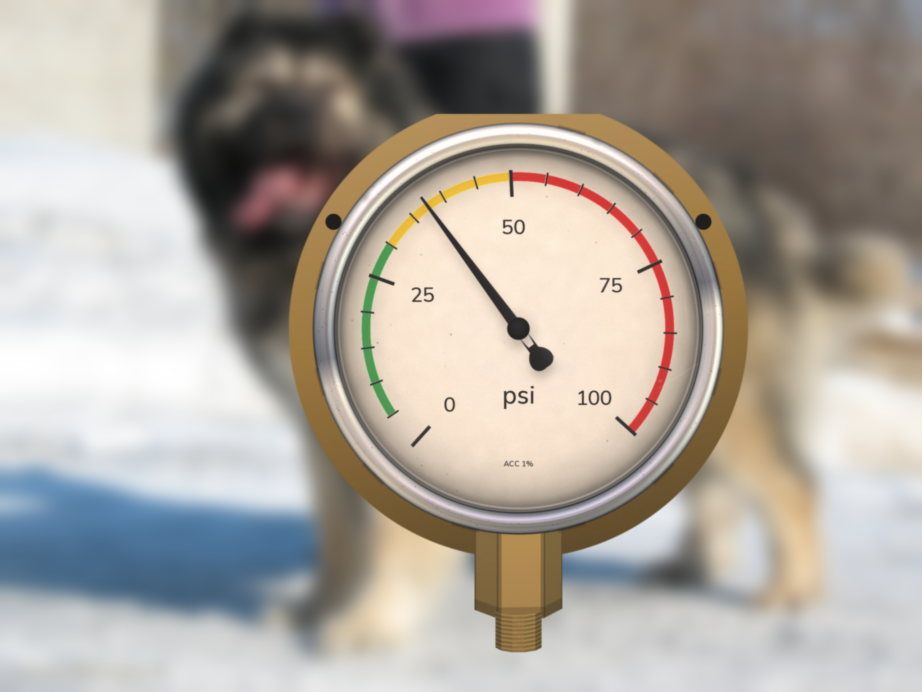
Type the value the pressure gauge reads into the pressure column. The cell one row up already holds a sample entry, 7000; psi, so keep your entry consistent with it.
37.5; psi
